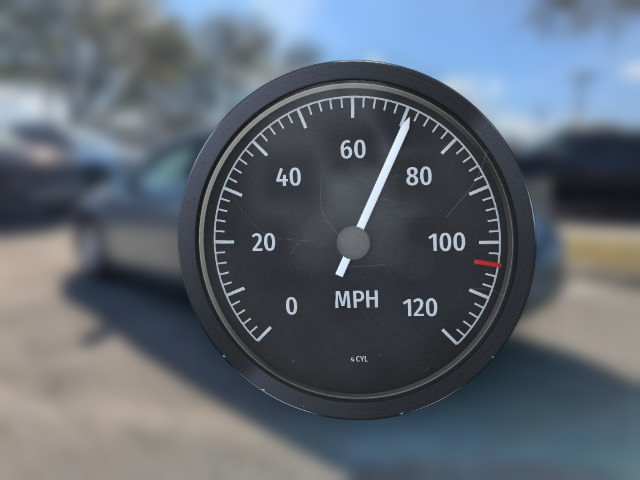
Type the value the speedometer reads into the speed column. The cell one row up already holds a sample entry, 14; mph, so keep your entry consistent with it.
71; mph
